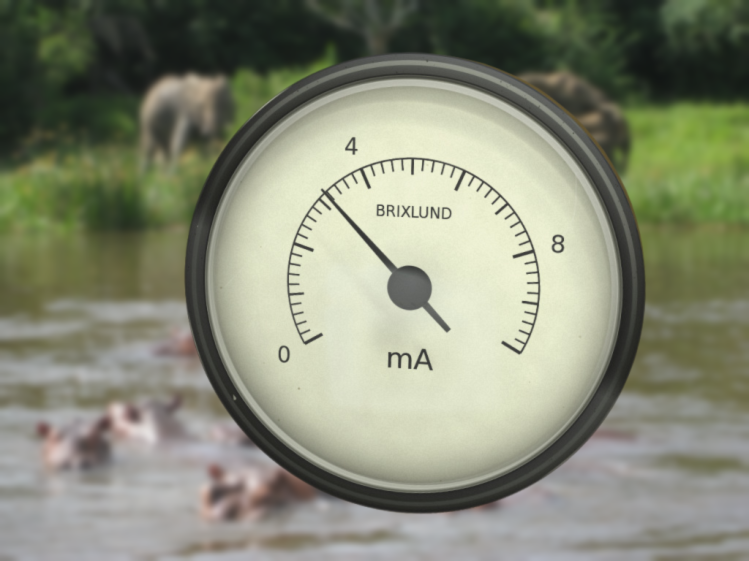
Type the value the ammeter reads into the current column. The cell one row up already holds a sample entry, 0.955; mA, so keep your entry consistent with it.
3.2; mA
